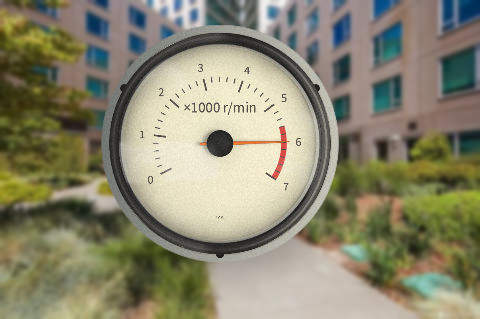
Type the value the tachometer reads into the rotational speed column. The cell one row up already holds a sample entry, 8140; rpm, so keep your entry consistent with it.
6000; rpm
